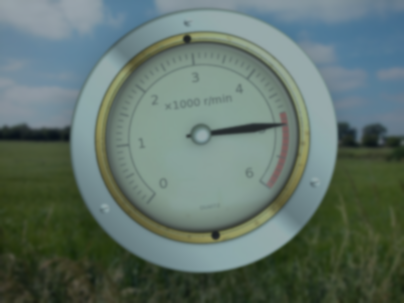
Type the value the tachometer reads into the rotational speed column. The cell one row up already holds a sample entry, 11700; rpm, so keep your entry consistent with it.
5000; rpm
